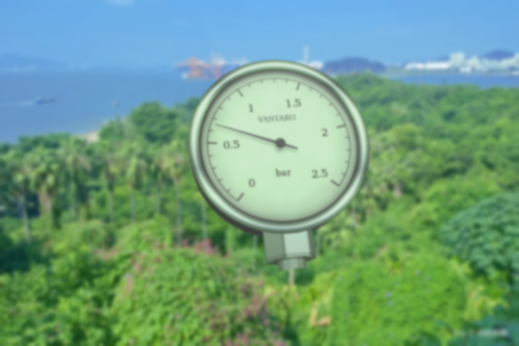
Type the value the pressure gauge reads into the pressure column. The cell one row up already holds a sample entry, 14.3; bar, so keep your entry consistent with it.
0.65; bar
